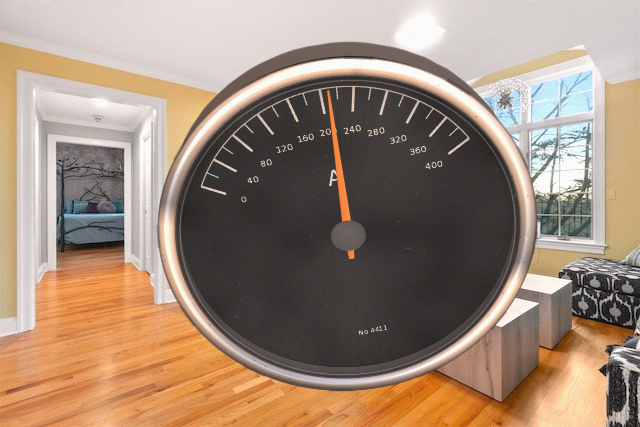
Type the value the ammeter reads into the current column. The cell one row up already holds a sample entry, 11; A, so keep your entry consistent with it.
210; A
